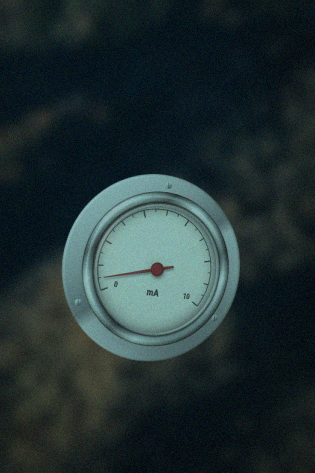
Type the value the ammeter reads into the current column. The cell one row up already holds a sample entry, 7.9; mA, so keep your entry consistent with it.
0.5; mA
